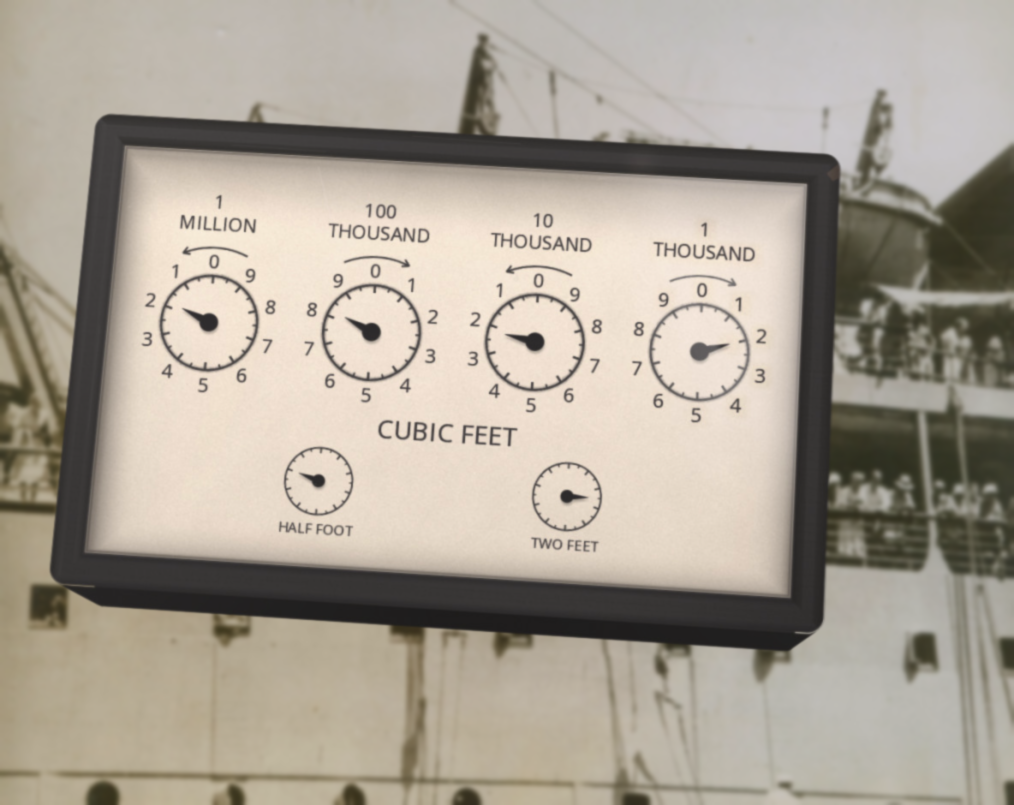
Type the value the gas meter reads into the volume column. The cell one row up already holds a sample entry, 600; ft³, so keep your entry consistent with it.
182200; ft³
